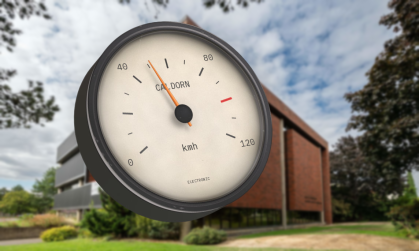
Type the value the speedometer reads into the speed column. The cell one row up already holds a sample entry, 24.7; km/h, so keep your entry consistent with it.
50; km/h
